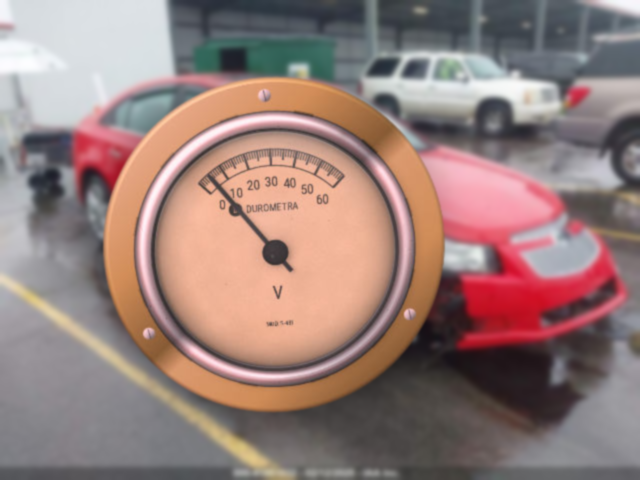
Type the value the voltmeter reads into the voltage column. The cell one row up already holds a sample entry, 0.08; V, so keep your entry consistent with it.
5; V
